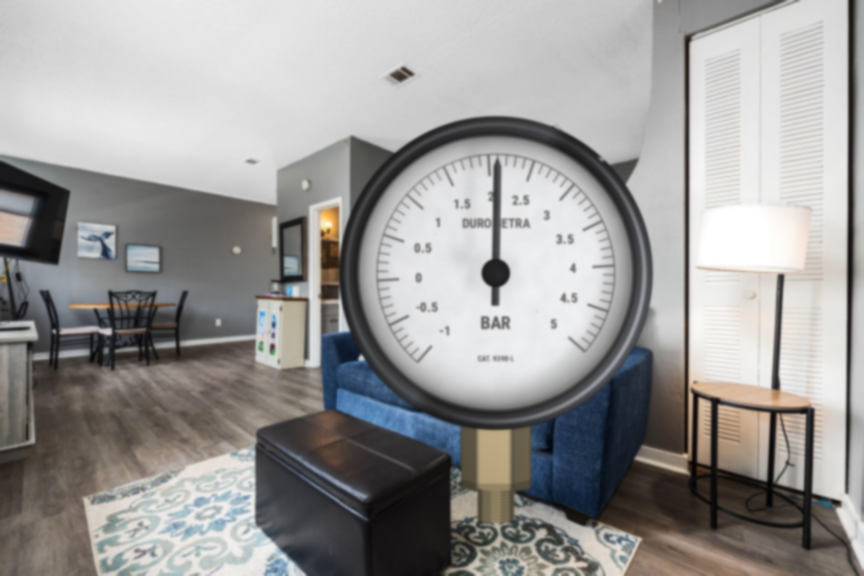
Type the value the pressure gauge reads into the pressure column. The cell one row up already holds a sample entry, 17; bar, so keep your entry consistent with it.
2.1; bar
